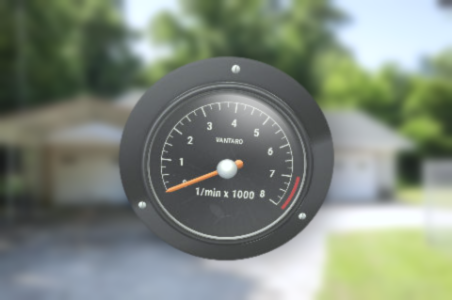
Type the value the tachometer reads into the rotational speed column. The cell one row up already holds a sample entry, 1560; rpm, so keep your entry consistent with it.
0; rpm
